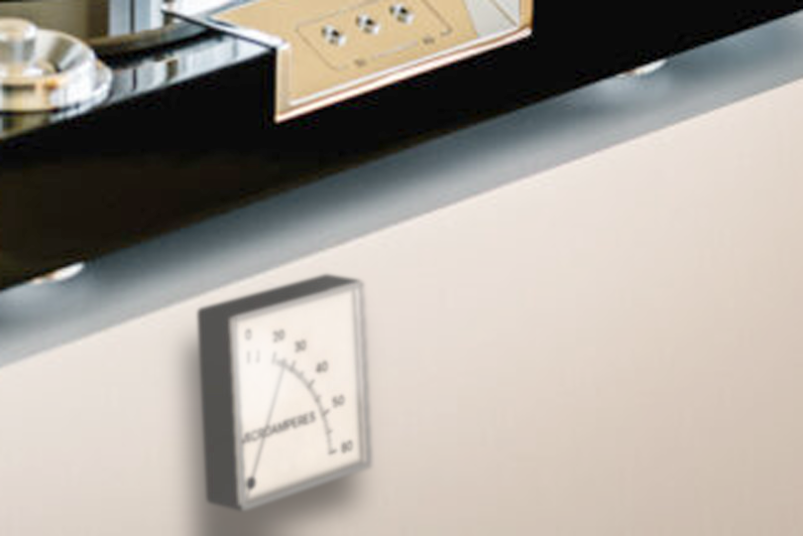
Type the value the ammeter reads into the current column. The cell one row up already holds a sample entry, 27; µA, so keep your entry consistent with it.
25; µA
